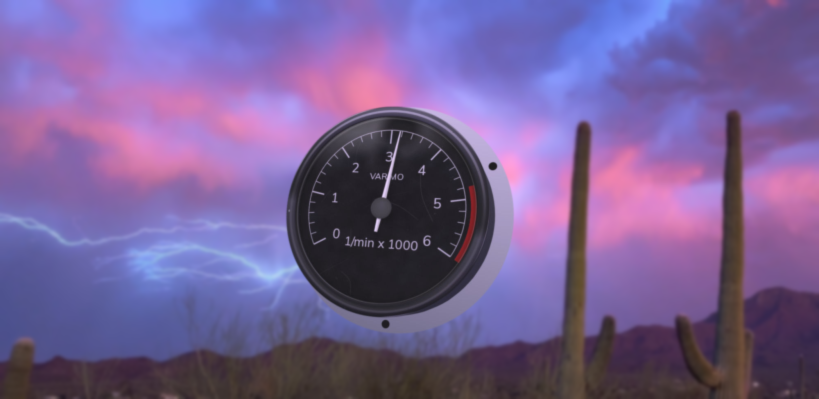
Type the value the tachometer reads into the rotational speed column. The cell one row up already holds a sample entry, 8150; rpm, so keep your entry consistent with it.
3200; rpm
